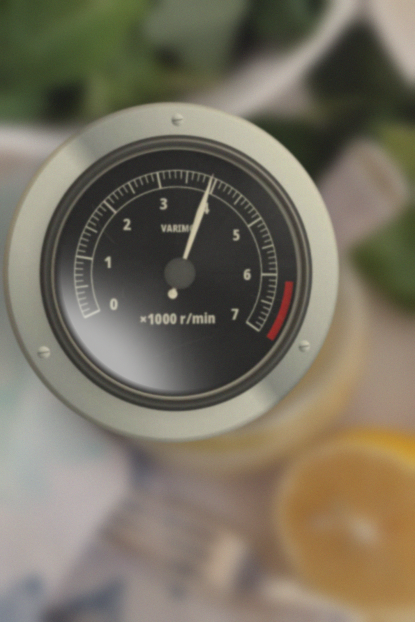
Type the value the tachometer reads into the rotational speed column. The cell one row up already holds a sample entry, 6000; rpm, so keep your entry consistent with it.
3900; rpm
